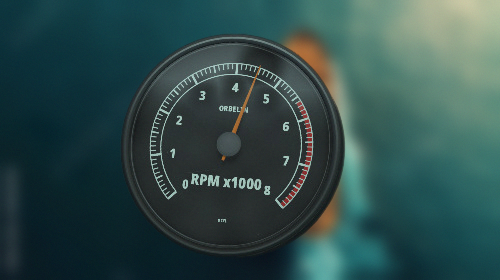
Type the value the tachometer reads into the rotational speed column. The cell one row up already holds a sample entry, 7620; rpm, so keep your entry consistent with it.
4500; rpm
